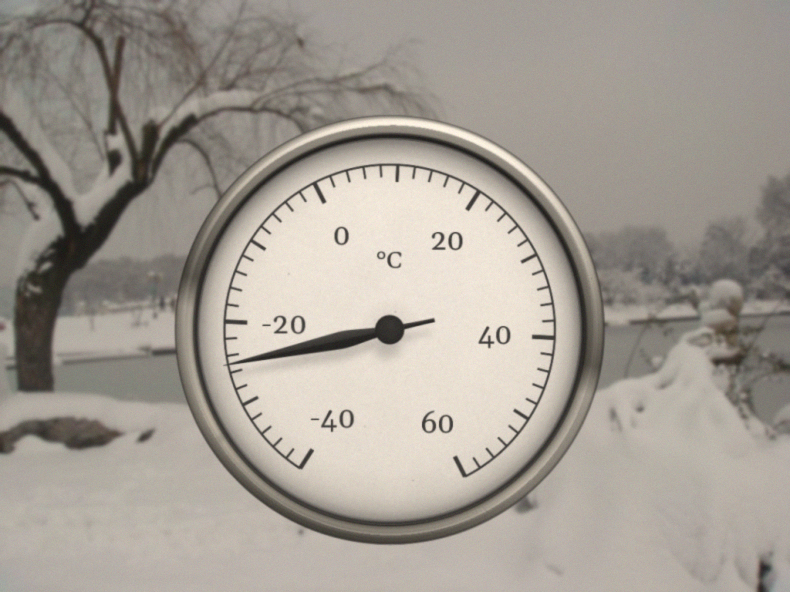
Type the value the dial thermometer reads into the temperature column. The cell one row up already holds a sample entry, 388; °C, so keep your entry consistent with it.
-25; °C
